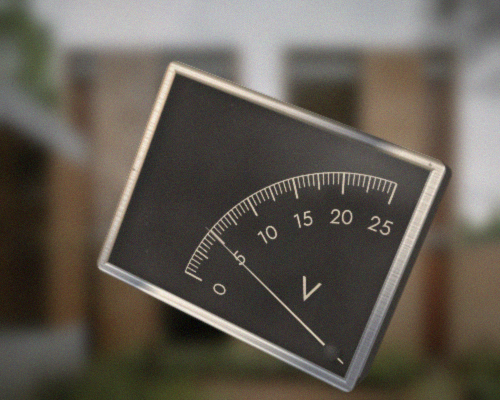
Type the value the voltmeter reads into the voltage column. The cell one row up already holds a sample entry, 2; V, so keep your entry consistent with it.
5; V
